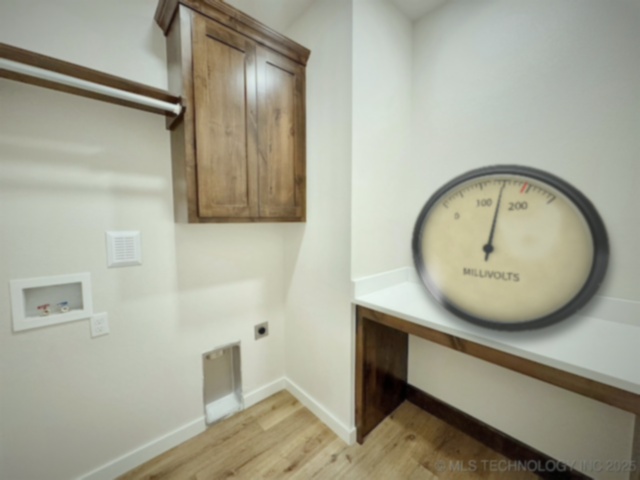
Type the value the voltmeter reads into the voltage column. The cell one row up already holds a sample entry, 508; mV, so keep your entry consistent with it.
150; mV
